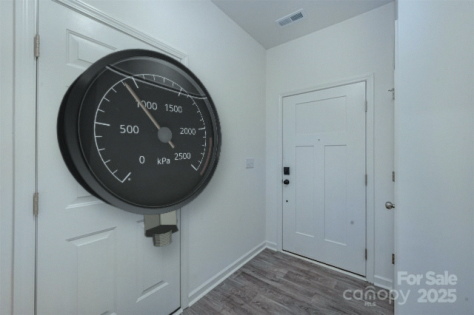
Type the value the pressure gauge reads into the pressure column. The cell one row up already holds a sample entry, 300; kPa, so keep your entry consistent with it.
900; kPa
